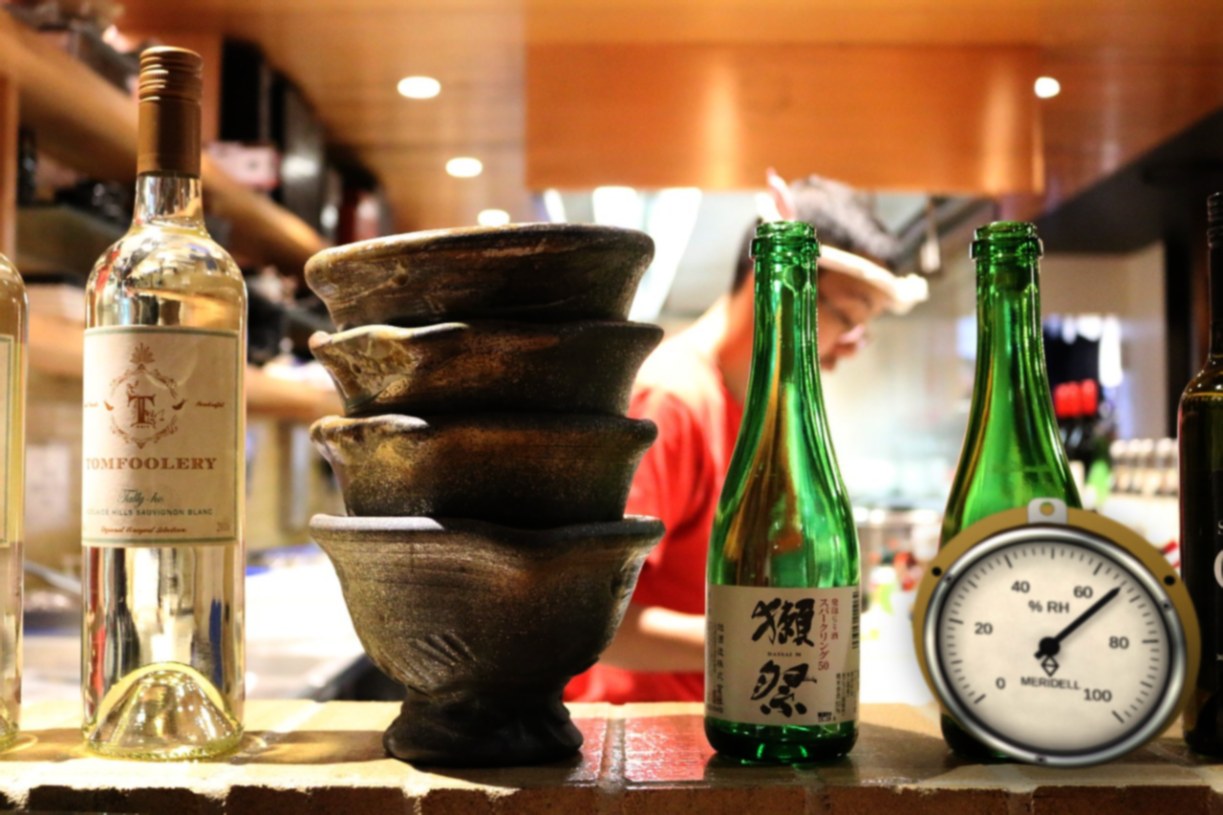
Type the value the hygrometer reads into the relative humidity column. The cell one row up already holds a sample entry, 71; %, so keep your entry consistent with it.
66; %
